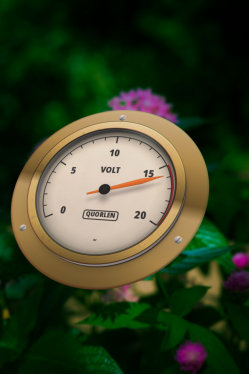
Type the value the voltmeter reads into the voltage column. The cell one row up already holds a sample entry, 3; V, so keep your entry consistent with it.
16; V
